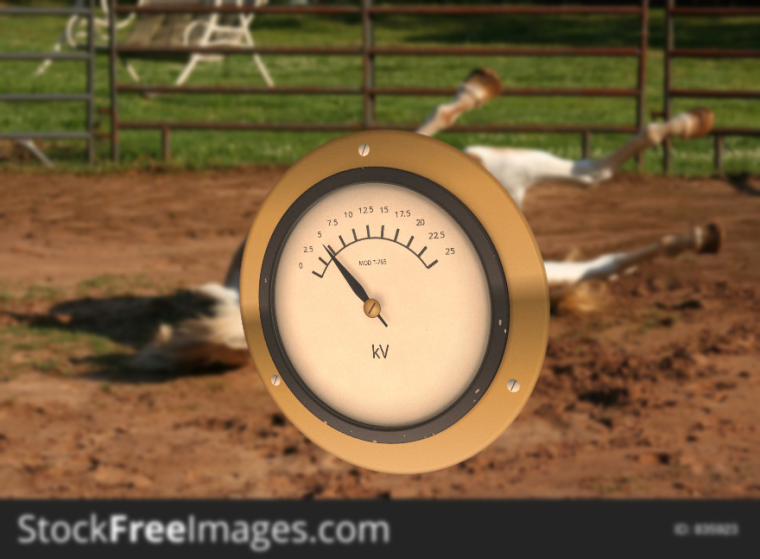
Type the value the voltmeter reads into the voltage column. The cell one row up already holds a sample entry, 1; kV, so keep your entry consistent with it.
5; kV
